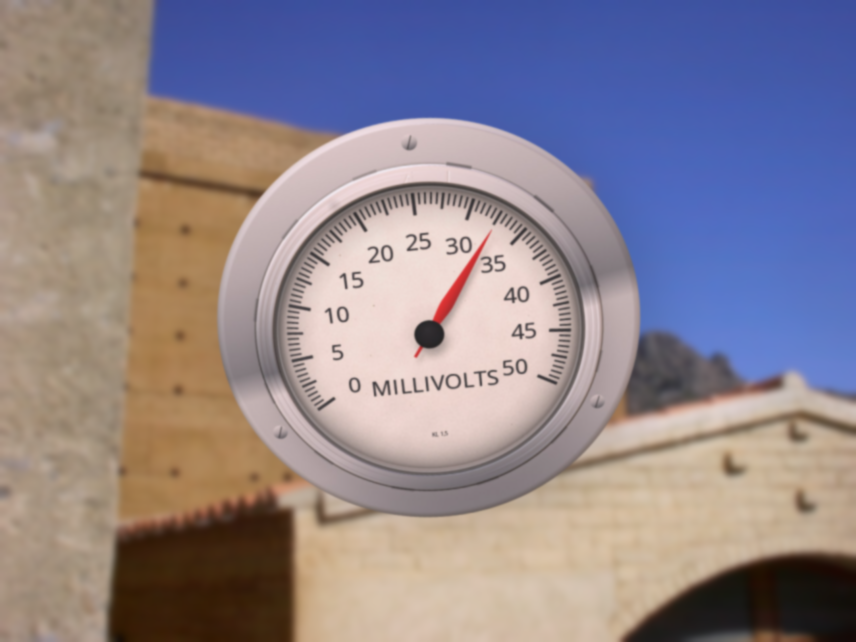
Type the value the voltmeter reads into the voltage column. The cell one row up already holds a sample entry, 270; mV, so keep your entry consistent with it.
32.5; mV
